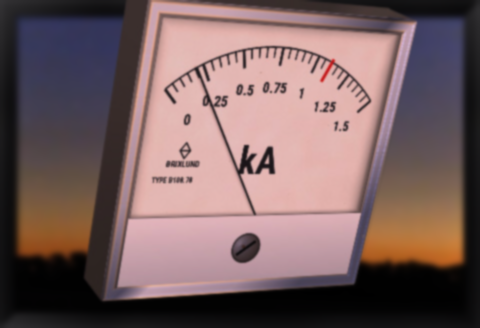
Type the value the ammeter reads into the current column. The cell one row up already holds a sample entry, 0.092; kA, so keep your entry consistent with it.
0.2; kA
